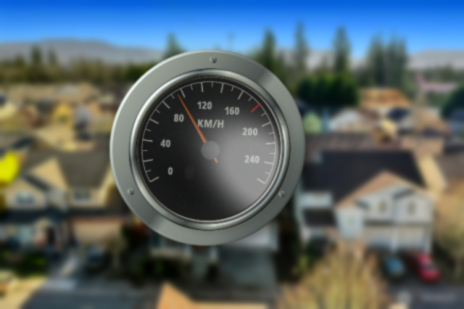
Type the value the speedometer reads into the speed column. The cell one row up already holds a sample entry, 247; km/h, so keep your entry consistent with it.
95; km/h
